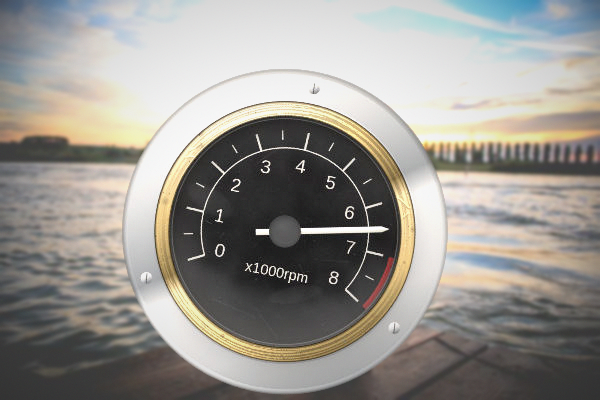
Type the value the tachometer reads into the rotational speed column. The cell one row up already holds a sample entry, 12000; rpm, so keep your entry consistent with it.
6500; rpm
